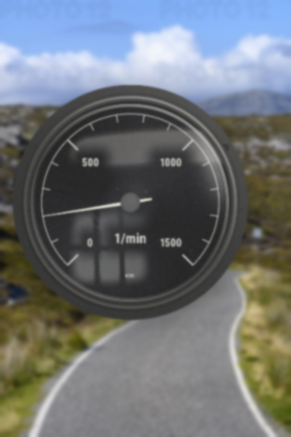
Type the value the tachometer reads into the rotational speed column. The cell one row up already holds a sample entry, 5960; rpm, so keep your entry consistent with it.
200; rpm
